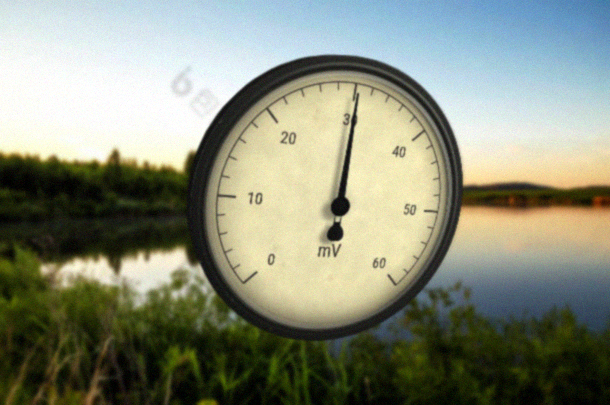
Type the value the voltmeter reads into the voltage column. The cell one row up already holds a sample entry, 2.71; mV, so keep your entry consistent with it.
30; mV
